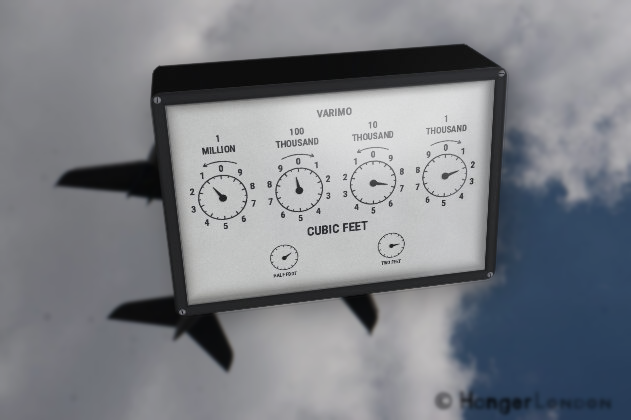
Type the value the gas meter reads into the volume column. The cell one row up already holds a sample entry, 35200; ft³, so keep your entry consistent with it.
97200; ft³
